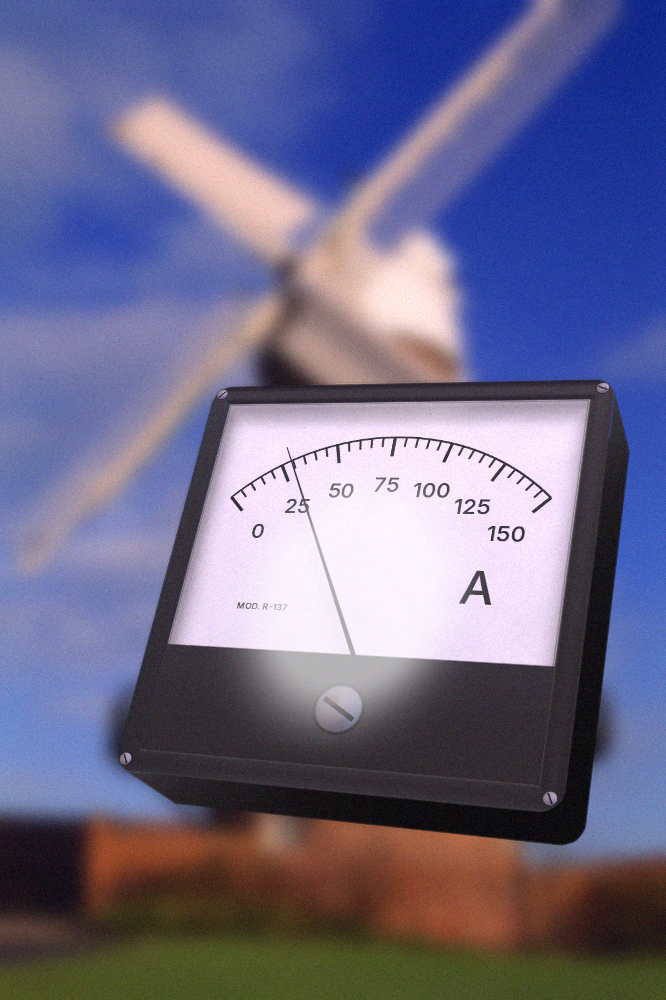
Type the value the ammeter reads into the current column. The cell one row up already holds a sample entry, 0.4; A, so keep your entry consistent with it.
30; A
